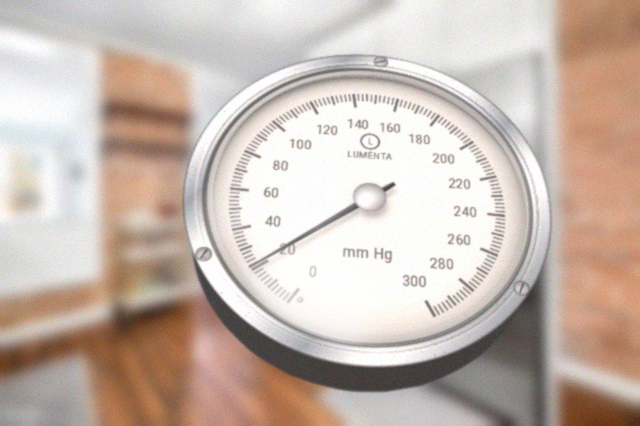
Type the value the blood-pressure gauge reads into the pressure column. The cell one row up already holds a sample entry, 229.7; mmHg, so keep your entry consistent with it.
20; mmHg
